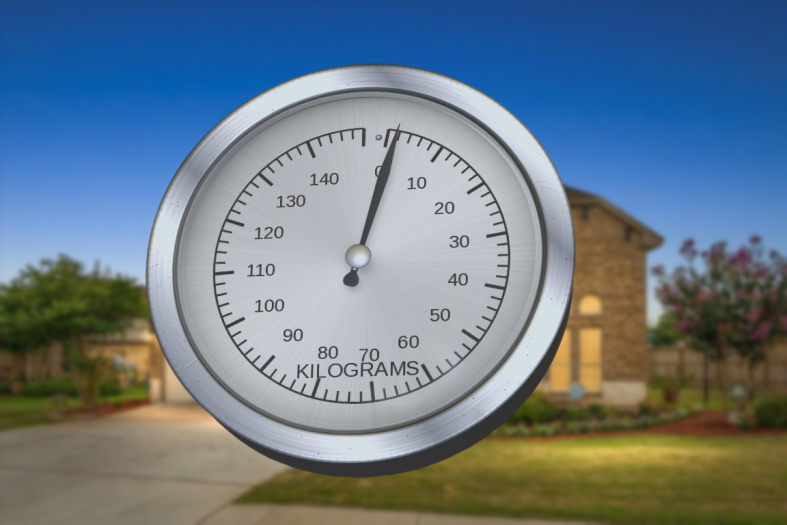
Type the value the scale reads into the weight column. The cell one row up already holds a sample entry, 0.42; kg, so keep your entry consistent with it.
2; kg
